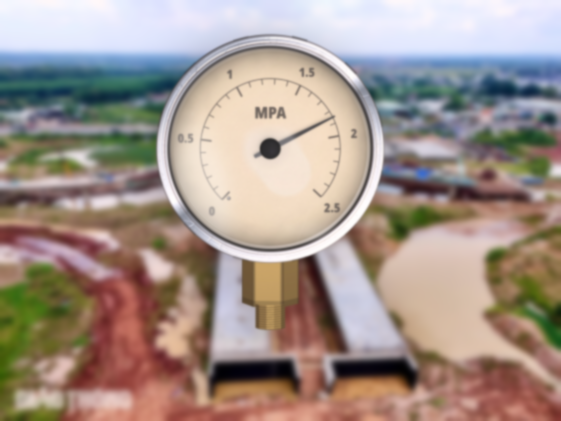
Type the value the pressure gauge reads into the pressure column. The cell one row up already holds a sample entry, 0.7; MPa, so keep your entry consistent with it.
1.85; MPa
